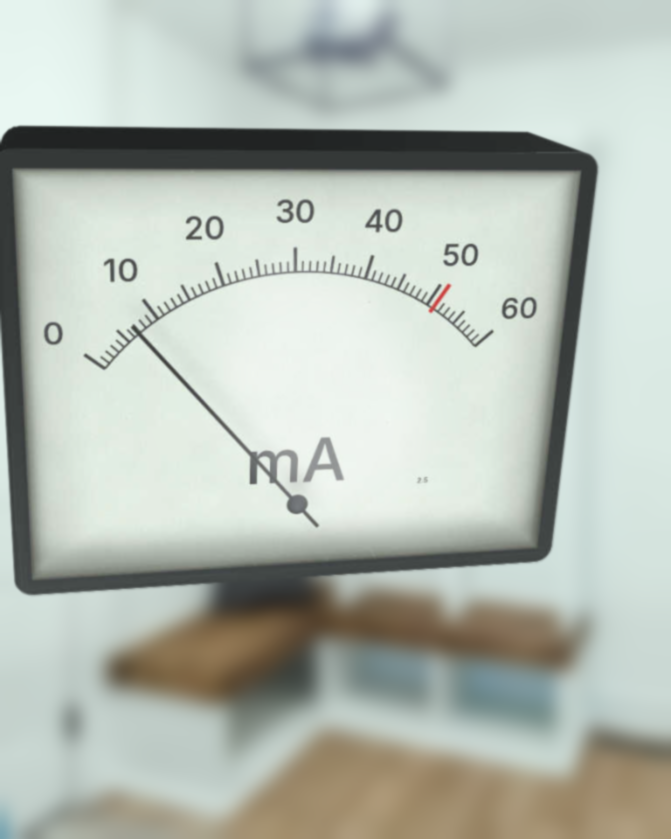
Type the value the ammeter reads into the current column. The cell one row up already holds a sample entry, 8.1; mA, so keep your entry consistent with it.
7; mA
